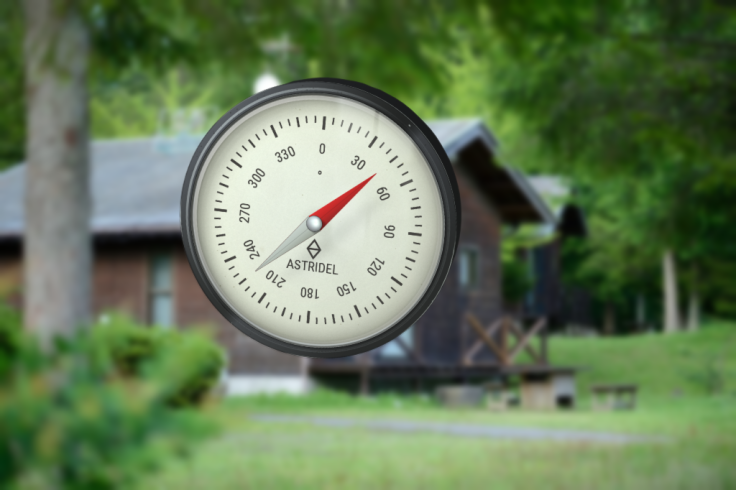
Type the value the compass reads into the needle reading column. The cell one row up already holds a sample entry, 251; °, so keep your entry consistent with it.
45; °
